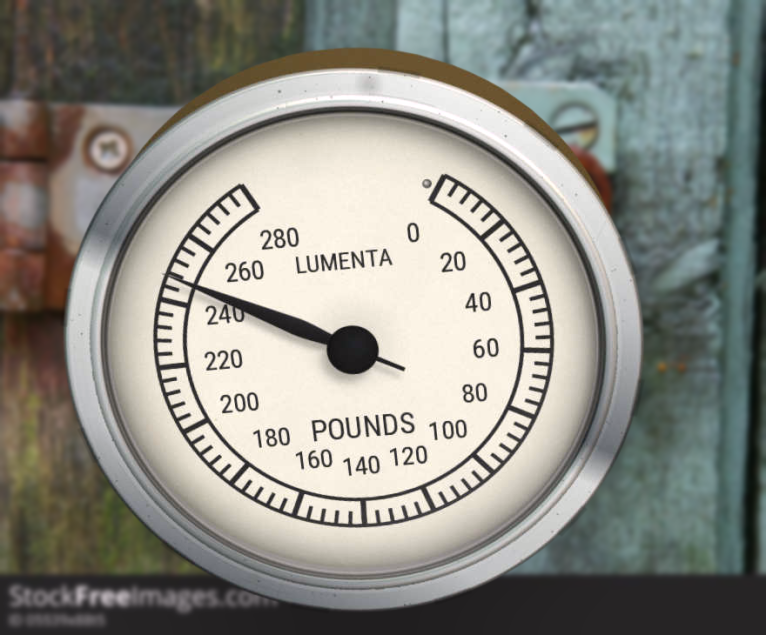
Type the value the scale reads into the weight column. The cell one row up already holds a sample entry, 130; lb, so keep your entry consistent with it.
248; lb
